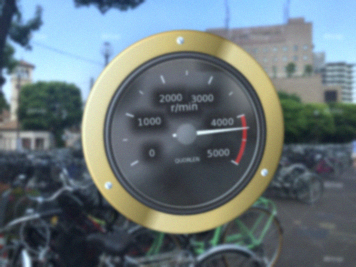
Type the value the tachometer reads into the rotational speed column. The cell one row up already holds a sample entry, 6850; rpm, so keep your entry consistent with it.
4250; rpm
